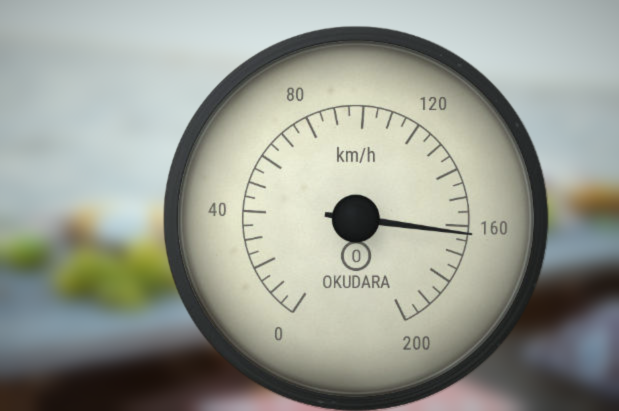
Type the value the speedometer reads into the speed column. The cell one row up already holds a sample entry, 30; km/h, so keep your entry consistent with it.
162.5; km/h
